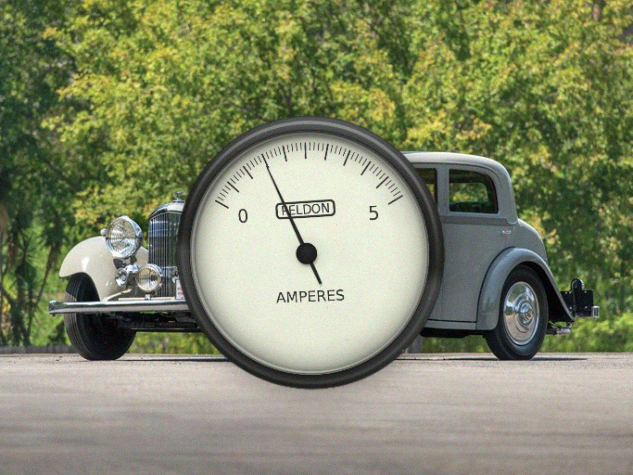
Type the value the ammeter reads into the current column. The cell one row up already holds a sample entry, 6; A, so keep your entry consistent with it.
1.5; A
